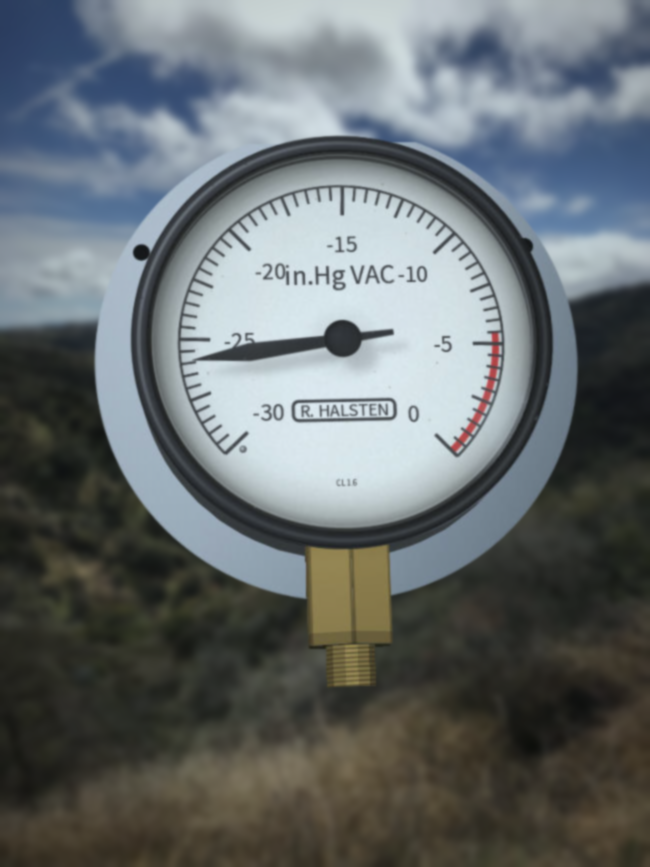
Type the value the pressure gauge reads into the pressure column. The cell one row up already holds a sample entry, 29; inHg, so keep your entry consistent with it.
-26; inHg
